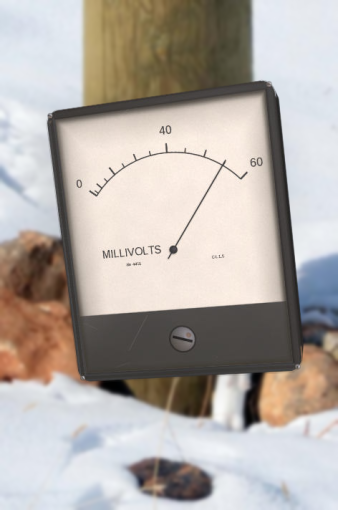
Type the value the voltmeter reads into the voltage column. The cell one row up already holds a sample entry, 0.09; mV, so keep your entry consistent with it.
55; mV
